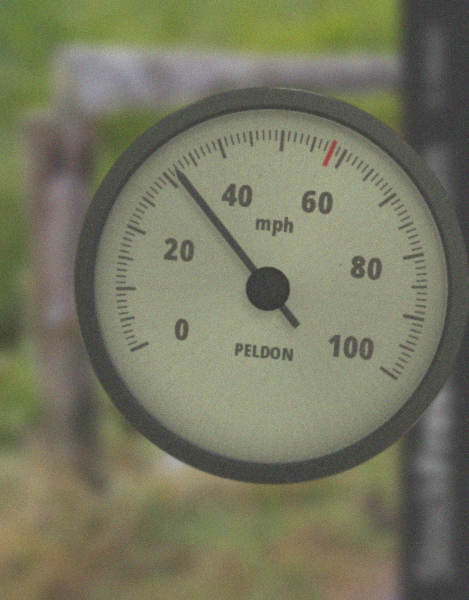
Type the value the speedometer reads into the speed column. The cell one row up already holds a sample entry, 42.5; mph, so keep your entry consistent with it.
32; mph
